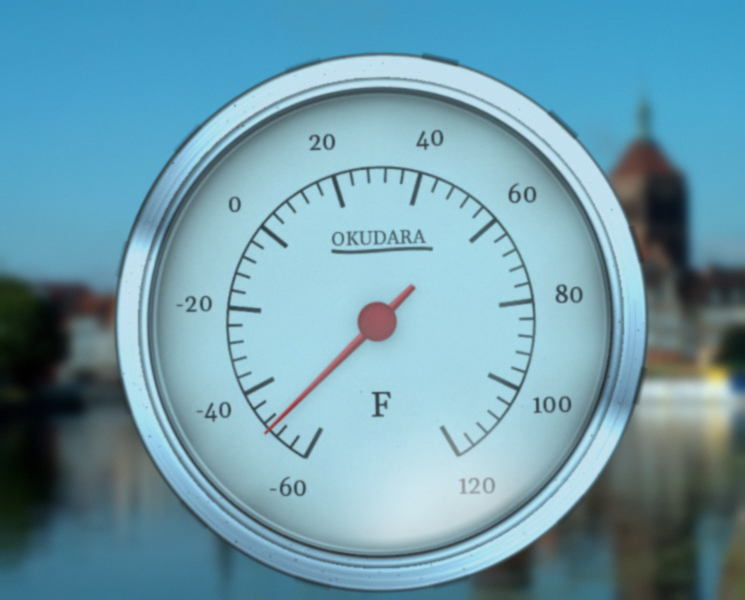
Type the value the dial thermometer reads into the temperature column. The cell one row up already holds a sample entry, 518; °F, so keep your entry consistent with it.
-50; °F
